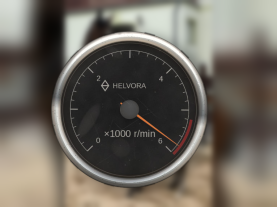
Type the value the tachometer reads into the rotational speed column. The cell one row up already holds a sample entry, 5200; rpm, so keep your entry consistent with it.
5800; rpm
